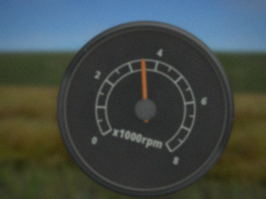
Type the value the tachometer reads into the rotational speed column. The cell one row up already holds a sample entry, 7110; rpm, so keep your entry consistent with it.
3500; rpm
